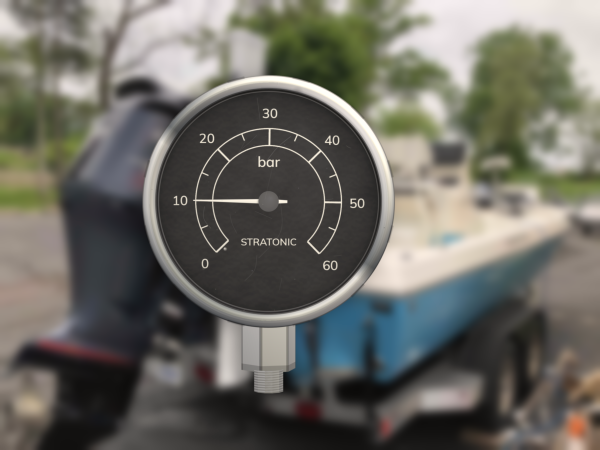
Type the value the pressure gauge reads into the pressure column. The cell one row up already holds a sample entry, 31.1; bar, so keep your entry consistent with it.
10; bar
